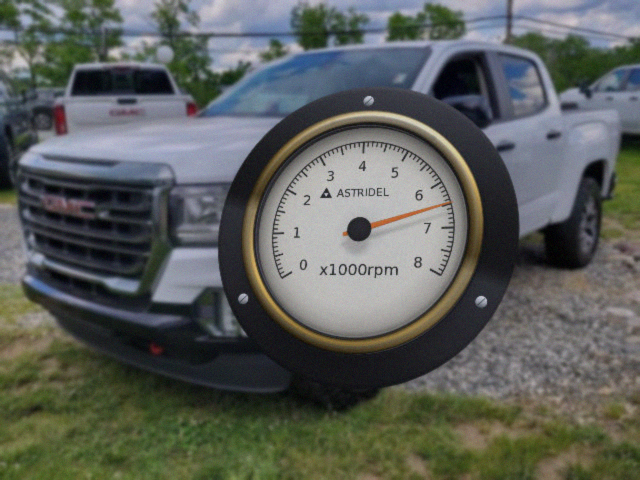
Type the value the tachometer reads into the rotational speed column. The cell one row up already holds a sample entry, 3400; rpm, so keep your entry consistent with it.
6500; rpm
